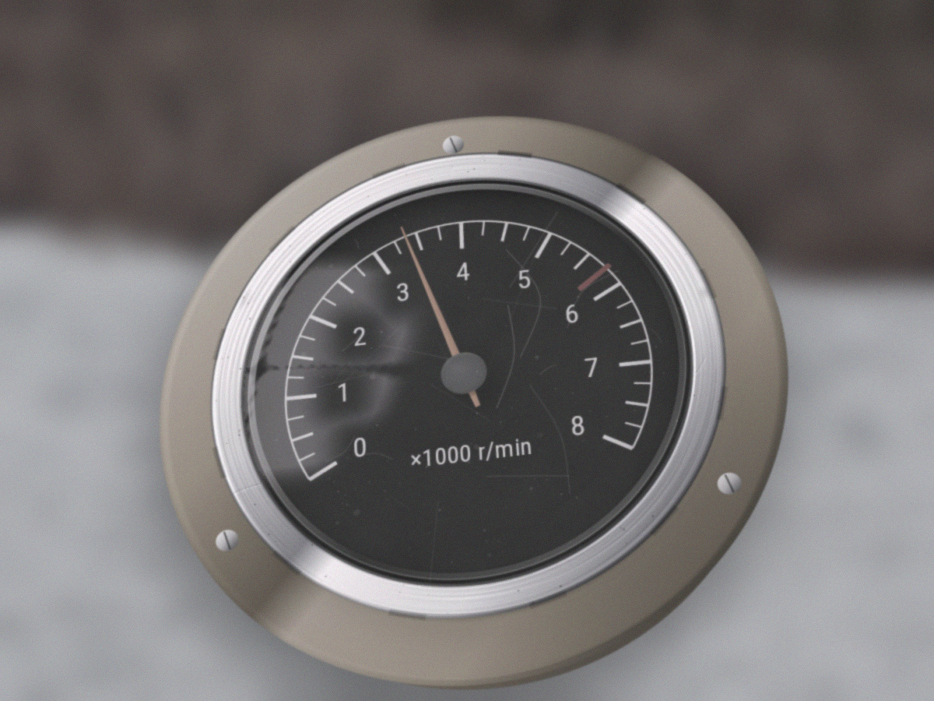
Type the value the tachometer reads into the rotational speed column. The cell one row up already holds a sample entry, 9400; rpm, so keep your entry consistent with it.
3375; rpm
